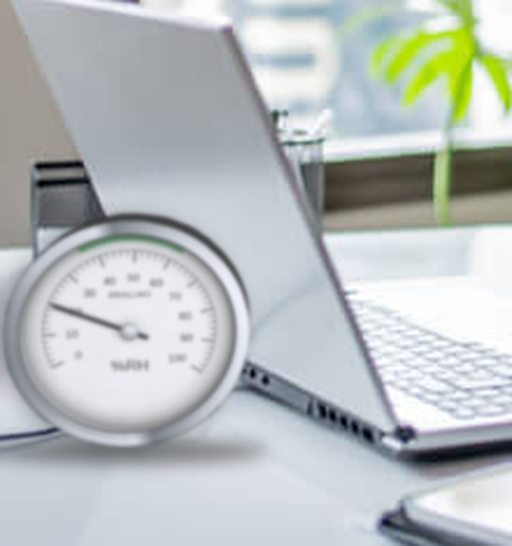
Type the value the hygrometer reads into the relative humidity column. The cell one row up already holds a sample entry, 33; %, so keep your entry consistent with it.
20; %
